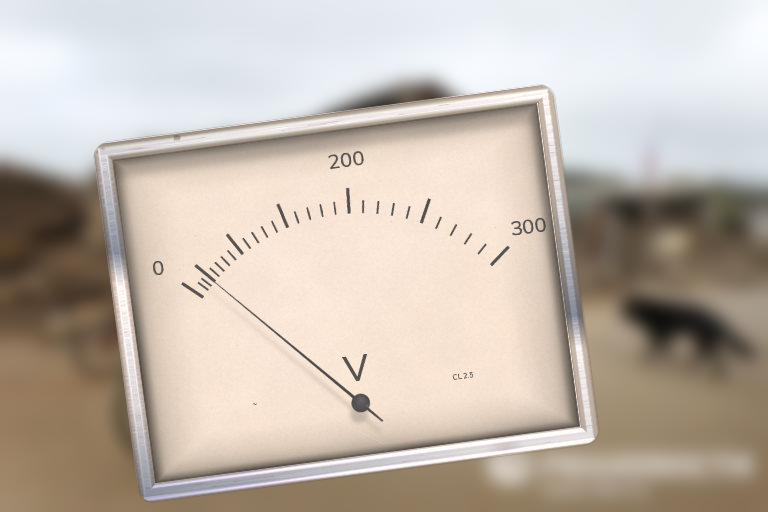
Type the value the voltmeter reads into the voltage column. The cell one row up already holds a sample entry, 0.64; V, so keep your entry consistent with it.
50; V
